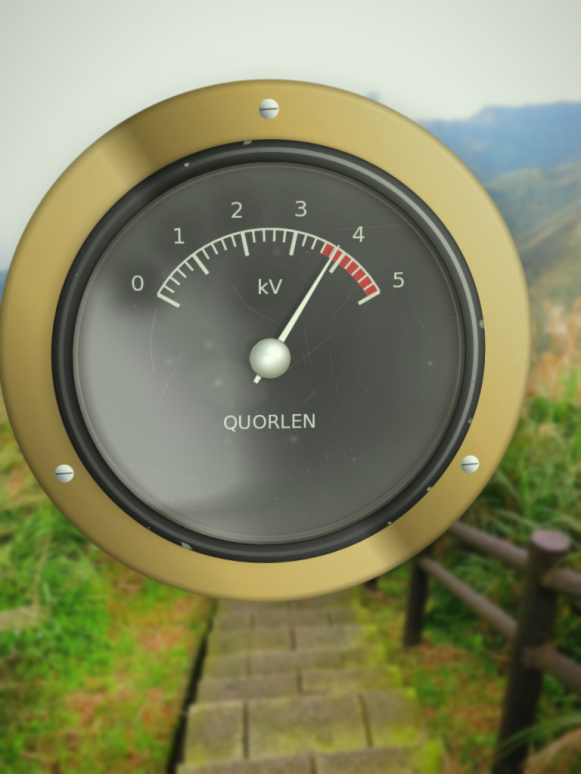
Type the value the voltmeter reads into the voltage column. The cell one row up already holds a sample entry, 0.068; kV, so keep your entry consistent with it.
3.8; kV
